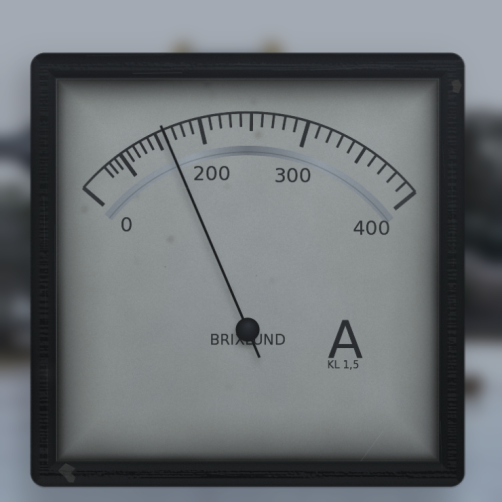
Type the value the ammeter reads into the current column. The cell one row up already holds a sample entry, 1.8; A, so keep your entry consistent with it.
160; A
